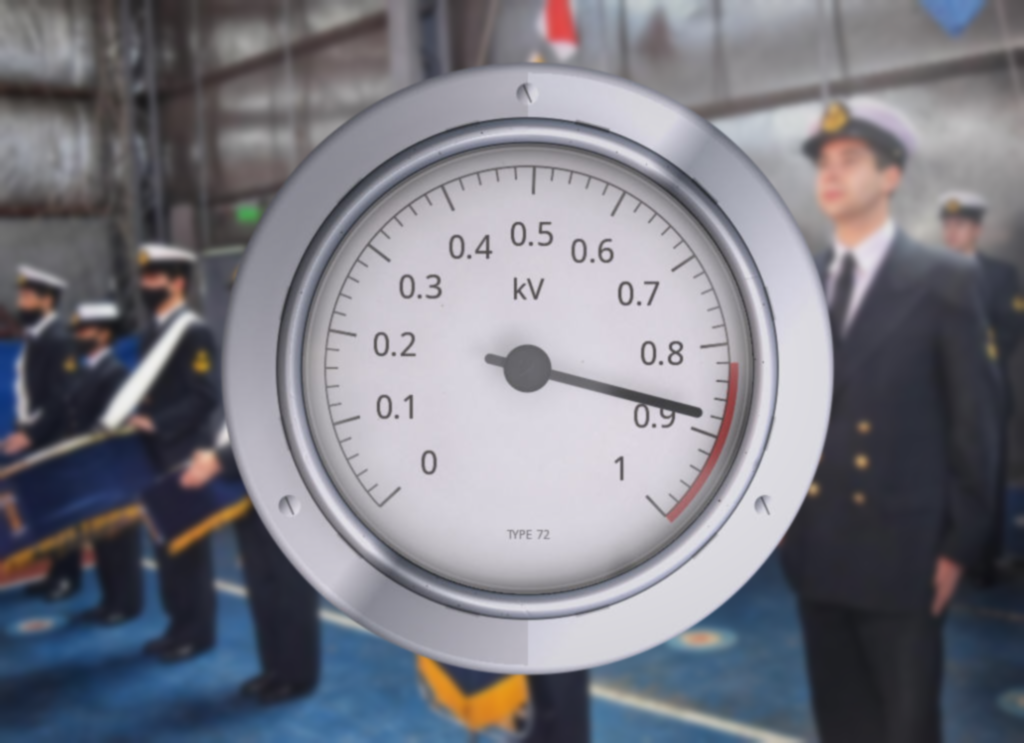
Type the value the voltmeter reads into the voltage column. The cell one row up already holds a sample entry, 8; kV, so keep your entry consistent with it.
0.88; kV
